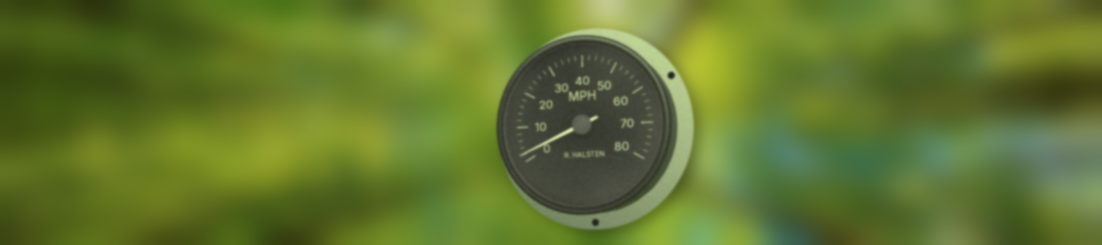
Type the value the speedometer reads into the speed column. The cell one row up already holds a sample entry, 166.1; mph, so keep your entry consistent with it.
2; mph
